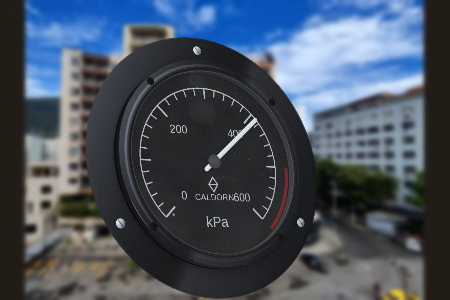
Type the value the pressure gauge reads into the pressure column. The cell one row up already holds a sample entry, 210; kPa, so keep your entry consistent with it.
410; kPa
